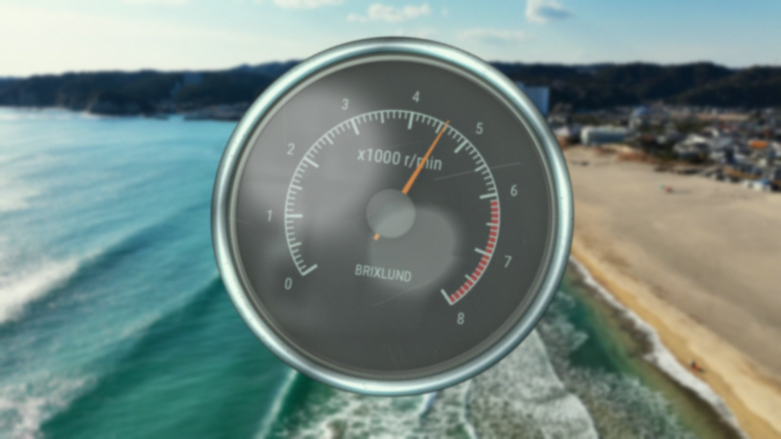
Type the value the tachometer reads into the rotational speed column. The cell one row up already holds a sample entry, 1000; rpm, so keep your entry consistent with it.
4600; rpm
